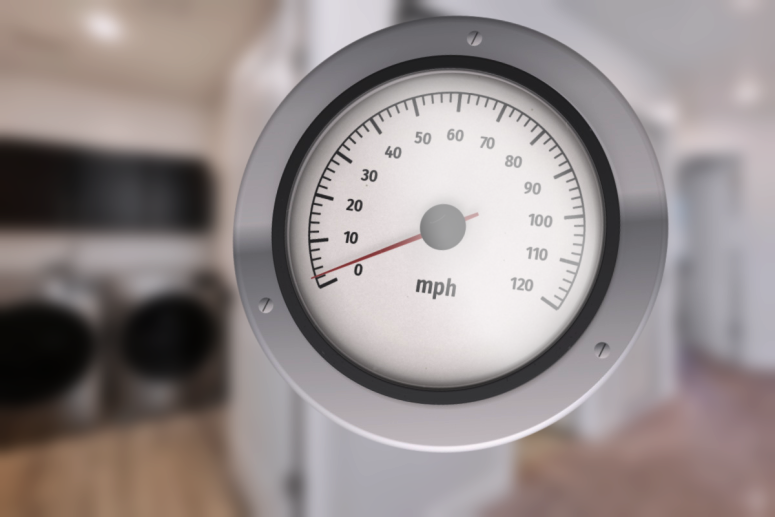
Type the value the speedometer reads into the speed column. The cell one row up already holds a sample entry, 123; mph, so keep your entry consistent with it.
2; mph
